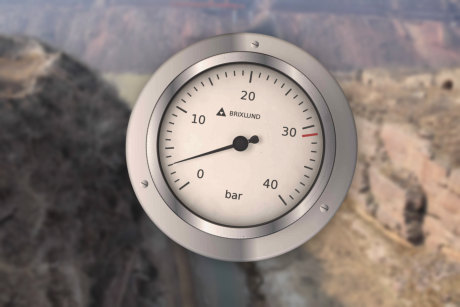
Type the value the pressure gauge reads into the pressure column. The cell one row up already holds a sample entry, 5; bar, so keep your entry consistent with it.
3; bar
